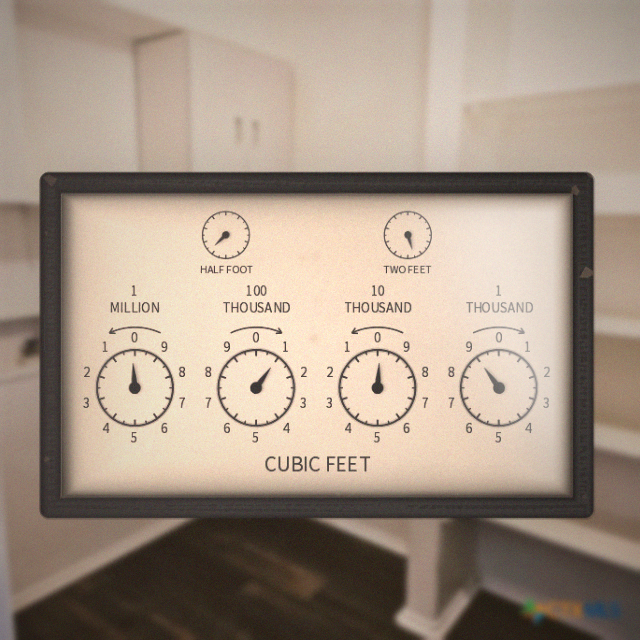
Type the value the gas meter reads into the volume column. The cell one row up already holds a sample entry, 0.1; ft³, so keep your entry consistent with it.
9900; ft³
